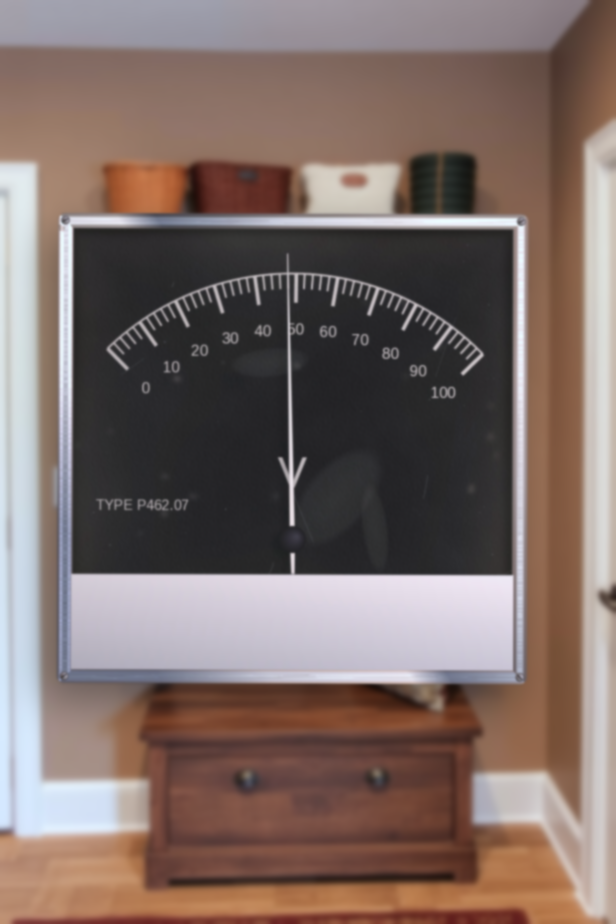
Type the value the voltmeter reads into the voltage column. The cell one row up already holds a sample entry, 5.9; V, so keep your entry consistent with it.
48; V
